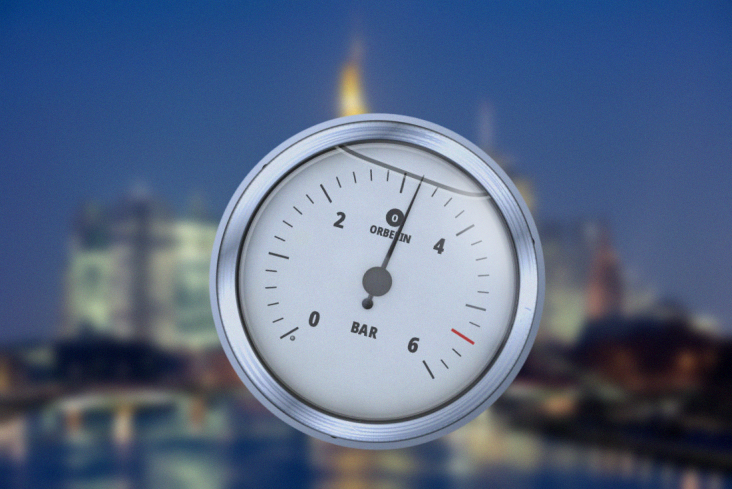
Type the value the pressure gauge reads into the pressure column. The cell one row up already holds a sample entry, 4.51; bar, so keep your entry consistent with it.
3.2; bar
